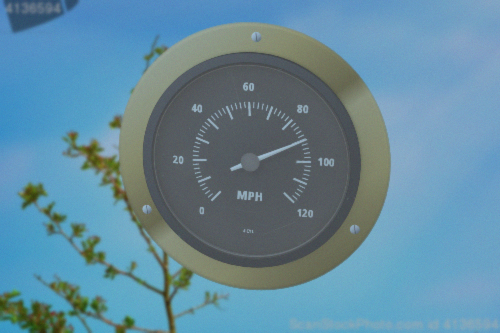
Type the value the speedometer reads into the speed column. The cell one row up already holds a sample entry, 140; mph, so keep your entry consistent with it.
90; mph
